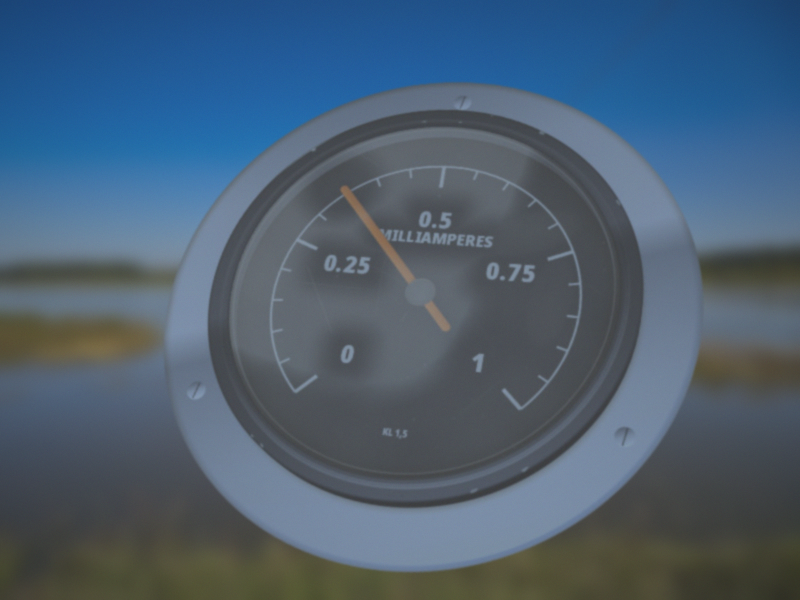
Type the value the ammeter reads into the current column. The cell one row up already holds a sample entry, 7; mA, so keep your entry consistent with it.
0.35; mA
